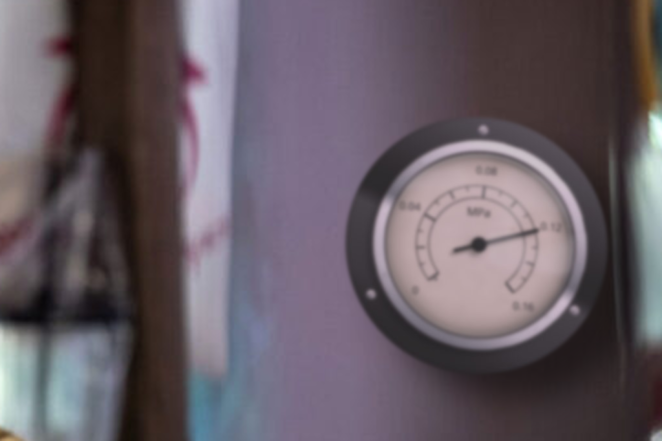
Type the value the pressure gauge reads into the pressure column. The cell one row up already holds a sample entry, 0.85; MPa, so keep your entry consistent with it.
0.12; MPa
